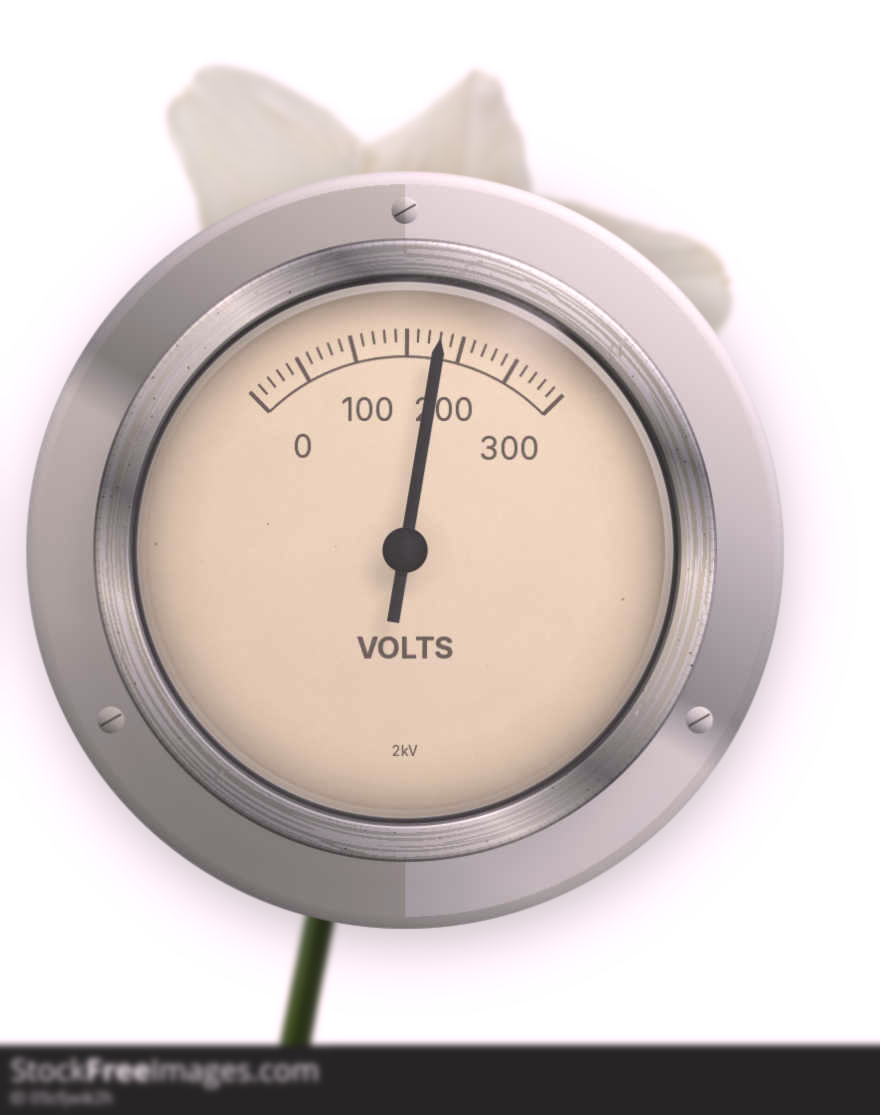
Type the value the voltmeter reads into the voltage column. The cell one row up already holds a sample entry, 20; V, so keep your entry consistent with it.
180; V
